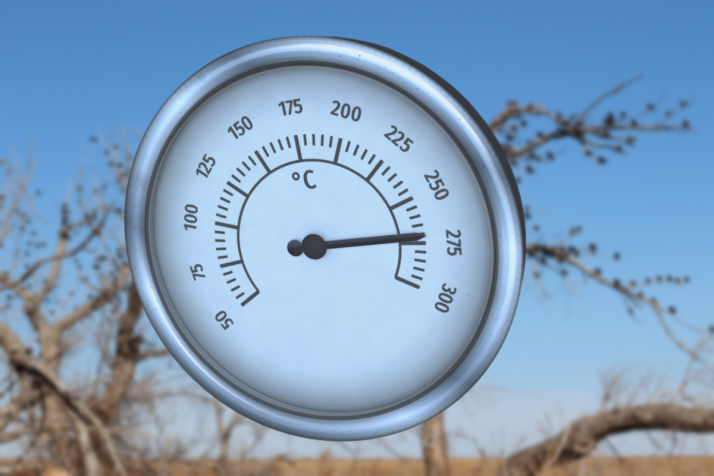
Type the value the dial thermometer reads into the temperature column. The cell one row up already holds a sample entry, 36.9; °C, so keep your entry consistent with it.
270; °C
